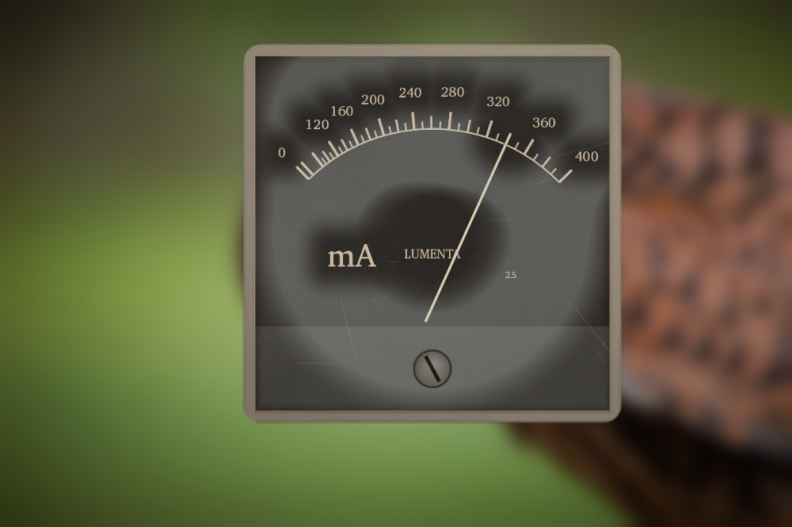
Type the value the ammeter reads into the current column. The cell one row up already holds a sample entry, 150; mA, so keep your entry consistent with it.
340; mA
